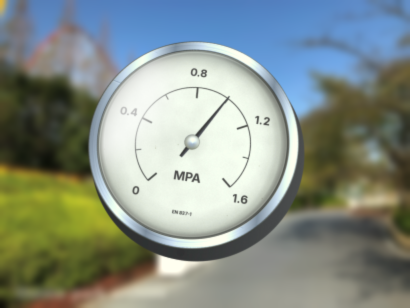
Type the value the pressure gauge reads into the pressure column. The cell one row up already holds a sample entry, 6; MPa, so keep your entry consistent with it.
1; MPa
